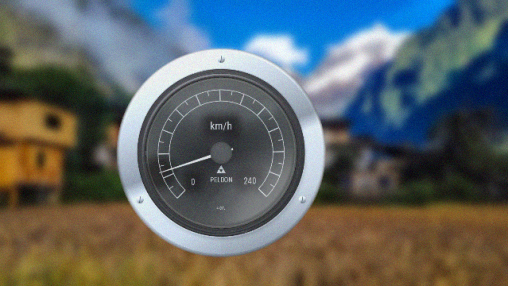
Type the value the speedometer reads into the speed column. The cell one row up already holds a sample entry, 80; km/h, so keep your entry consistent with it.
25; km/h
